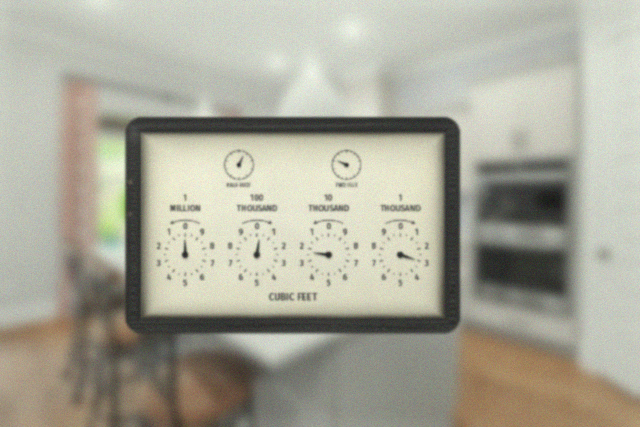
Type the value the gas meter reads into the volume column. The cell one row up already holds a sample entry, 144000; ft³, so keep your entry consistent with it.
2300; ft³
